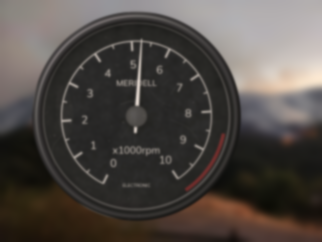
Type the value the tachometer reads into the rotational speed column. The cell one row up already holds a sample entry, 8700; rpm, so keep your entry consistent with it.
5250; rpm
